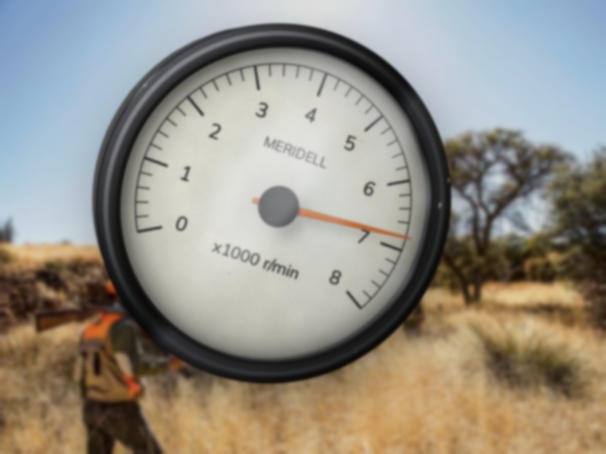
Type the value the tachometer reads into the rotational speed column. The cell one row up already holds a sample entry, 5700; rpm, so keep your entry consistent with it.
6800; rpm
